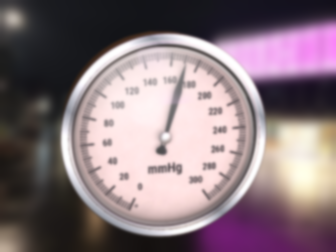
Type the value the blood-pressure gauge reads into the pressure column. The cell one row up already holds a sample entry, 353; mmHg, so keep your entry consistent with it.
170; mmHg
